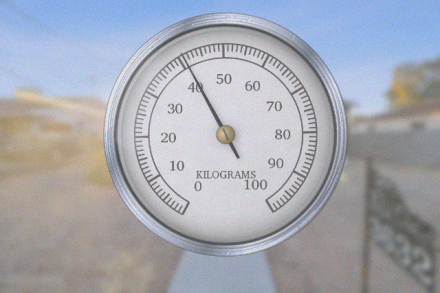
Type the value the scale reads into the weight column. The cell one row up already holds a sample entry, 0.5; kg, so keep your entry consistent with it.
41; kg
